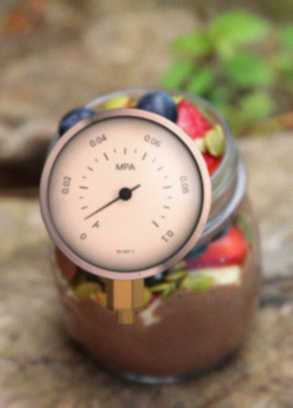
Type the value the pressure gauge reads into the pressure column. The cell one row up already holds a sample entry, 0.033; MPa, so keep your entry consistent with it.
0.005; MPa
